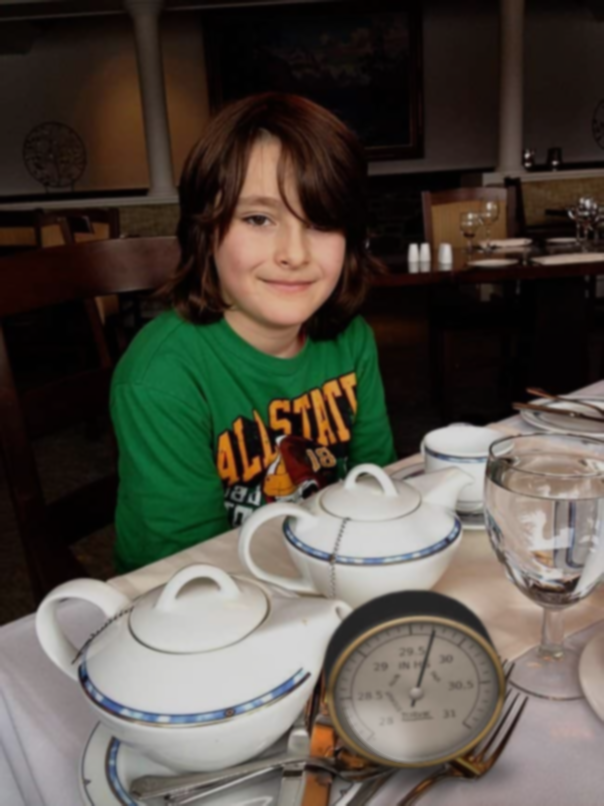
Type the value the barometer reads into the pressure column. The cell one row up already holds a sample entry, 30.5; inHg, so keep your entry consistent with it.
29.7; inHg
